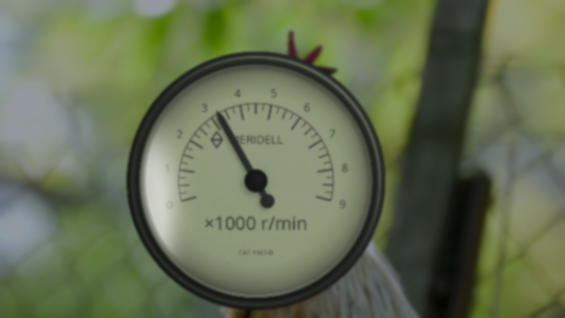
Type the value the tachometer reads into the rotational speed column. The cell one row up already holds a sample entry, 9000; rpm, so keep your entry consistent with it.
3250; rpm
